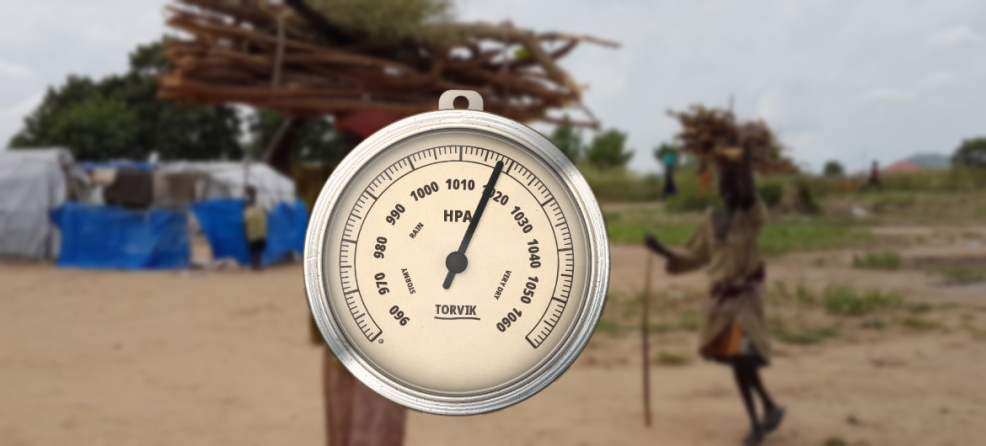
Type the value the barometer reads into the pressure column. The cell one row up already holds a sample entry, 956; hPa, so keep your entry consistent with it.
1018; hPa
